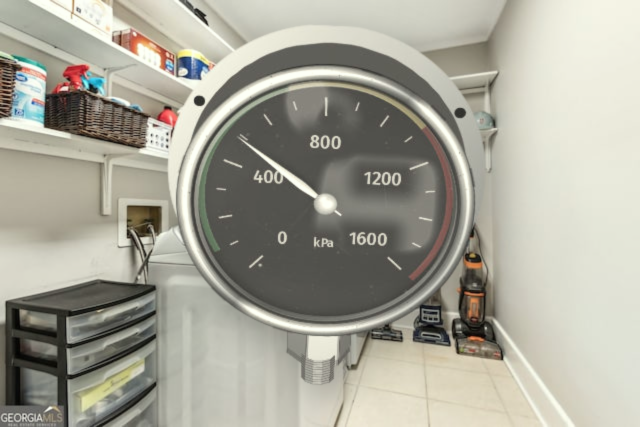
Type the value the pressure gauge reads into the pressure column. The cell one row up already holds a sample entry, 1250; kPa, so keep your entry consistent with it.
500; kPa
